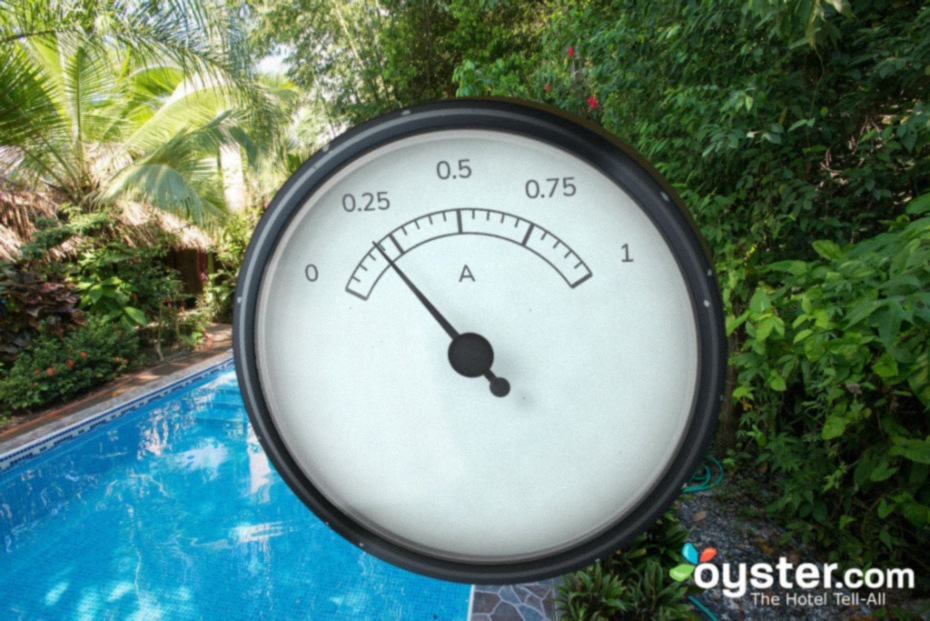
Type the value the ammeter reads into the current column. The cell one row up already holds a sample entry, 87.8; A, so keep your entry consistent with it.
0.2; A
